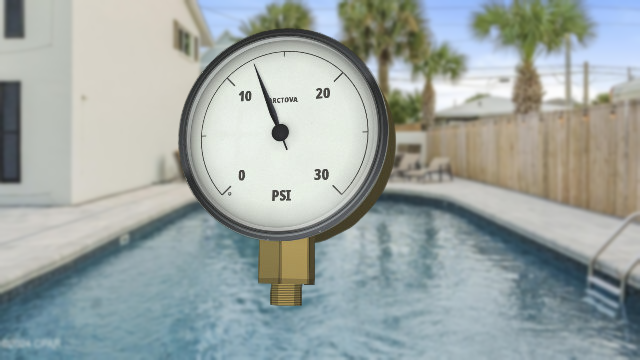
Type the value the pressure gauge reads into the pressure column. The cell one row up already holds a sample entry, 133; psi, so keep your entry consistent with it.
12.5; psi
